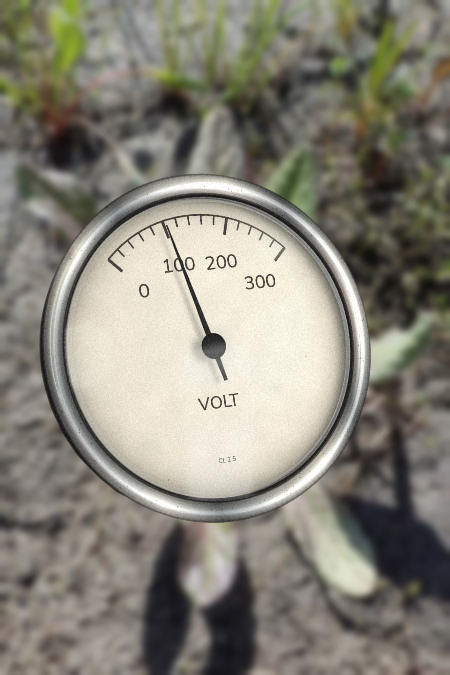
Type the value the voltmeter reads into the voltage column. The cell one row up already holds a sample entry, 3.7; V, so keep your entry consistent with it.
100; V
